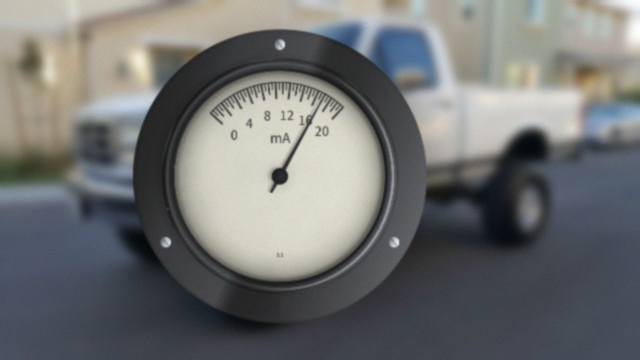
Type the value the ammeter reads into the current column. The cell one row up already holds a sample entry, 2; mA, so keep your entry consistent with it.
17; mA
